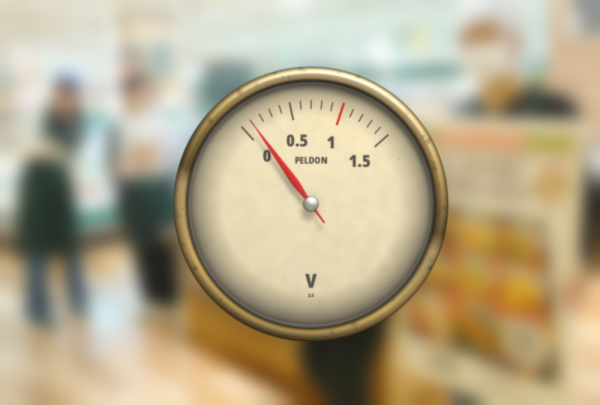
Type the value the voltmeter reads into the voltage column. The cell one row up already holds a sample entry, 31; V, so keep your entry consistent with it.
0.1; V
